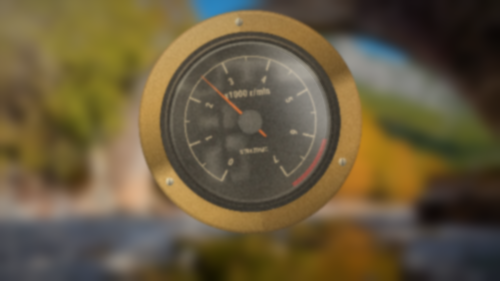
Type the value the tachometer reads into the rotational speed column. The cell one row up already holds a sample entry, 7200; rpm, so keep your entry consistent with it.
2500; rpm
